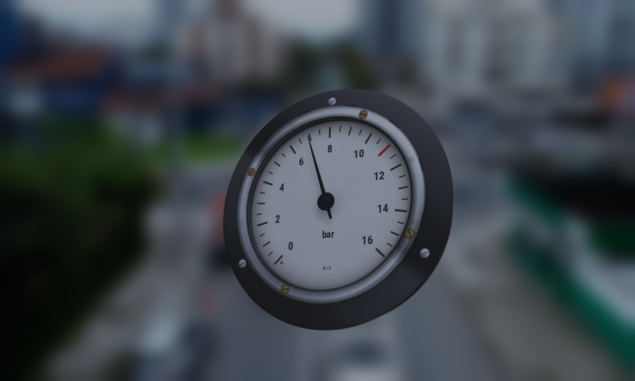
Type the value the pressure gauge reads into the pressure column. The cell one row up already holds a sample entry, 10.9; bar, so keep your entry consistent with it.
7; bar
